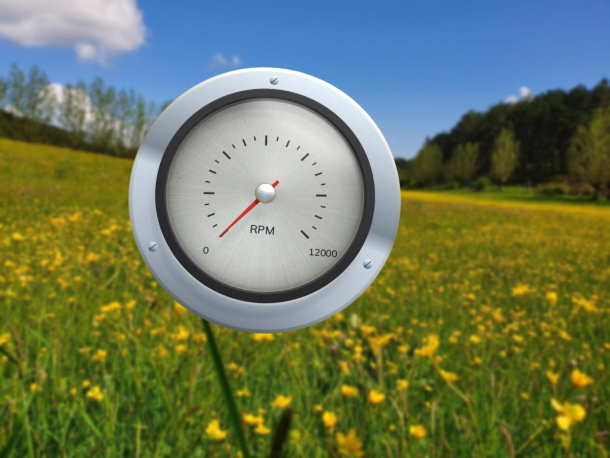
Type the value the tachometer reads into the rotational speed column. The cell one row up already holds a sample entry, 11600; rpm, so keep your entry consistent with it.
0; rpm
